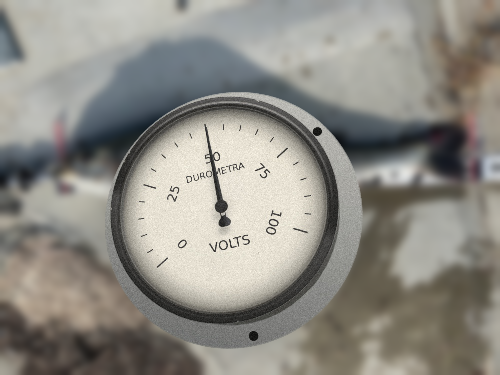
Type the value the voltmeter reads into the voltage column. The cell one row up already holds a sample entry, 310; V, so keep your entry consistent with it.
50; V
